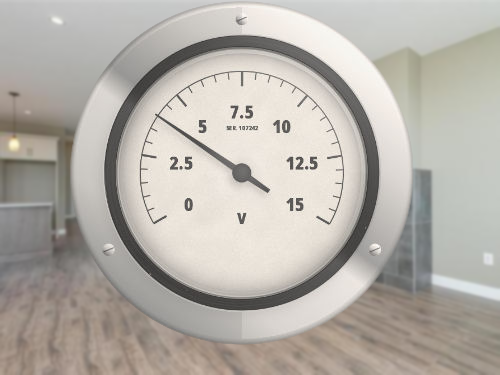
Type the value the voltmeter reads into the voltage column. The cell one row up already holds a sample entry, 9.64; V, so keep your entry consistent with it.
4; V
